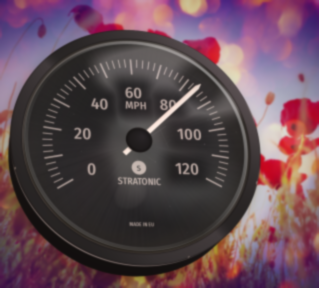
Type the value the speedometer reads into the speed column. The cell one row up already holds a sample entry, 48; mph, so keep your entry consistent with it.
84; mph
